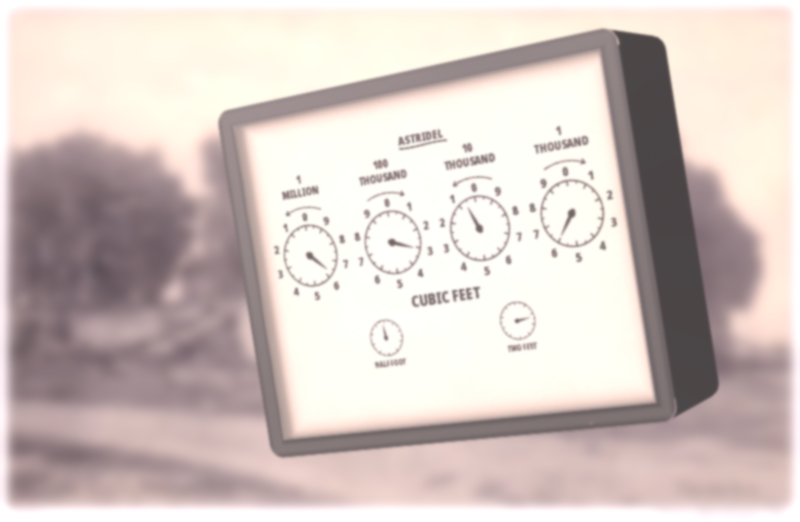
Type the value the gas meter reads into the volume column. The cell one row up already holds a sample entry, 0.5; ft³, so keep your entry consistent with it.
630600; ft³
